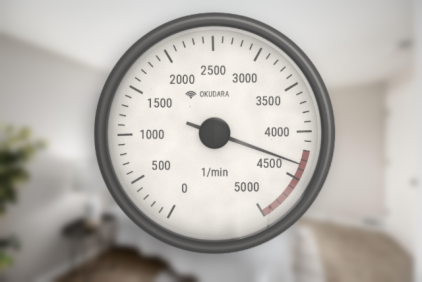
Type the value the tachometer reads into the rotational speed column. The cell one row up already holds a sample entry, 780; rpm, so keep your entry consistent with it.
4350; rpm
